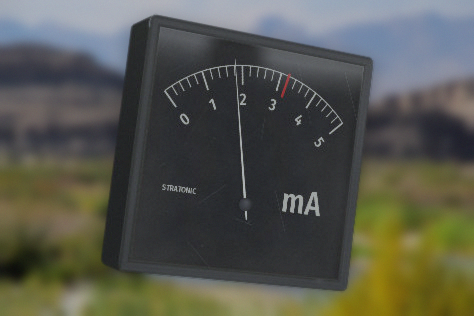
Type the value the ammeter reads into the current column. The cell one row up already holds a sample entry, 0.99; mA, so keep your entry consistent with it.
1.8; mA
